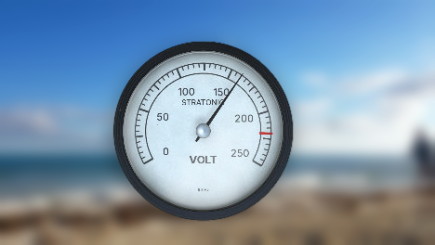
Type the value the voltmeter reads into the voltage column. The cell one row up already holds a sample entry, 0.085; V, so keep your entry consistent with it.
160; V
